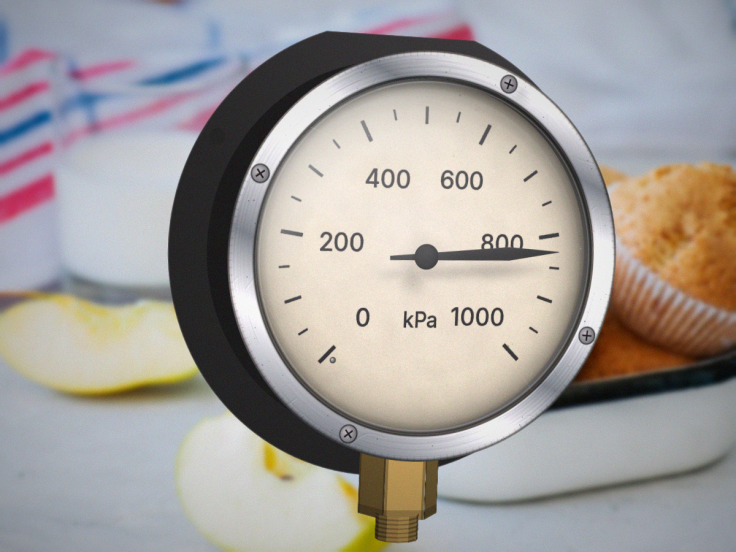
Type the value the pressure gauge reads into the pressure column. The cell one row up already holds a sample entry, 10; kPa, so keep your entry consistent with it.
825; kPa
